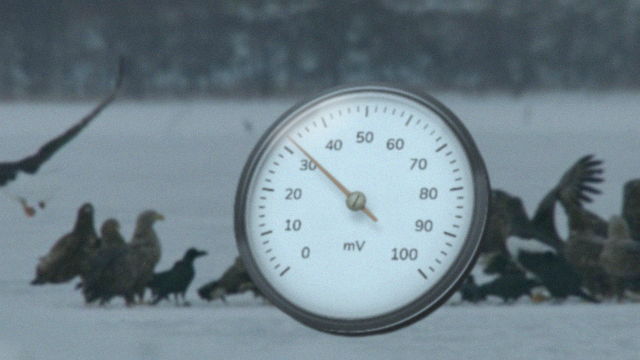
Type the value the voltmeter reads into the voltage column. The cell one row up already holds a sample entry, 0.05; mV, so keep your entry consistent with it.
32; mV
